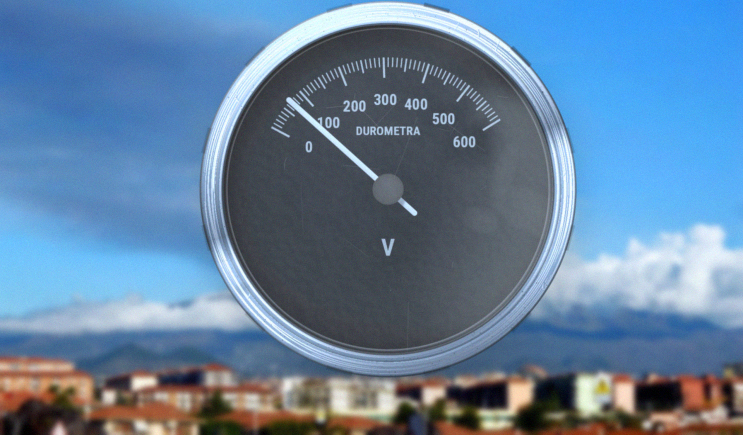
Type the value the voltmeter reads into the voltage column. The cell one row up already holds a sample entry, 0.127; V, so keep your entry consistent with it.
70; V
